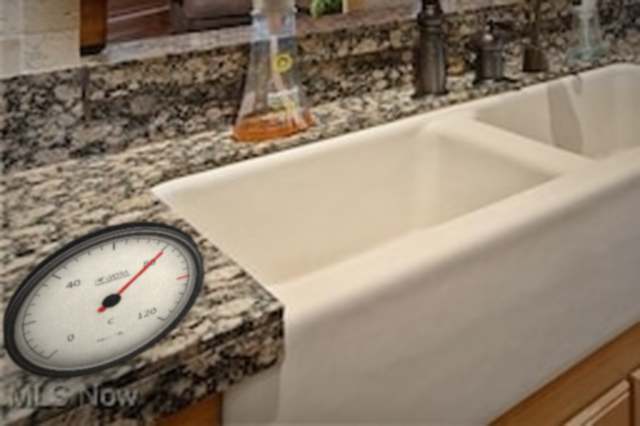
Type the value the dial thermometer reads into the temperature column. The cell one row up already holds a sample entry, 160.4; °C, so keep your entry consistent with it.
80; °C
